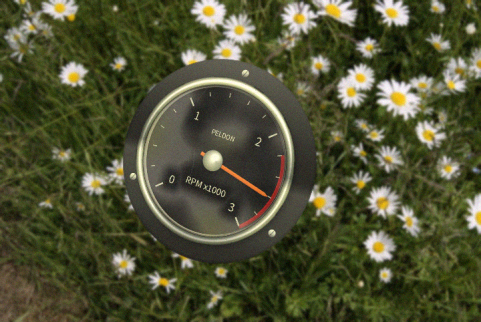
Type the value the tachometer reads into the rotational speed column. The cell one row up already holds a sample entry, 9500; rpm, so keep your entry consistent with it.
2600; rpm
